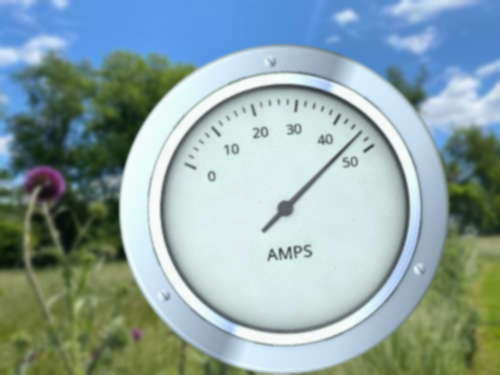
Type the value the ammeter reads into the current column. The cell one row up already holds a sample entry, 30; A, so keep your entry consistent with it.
46; A
